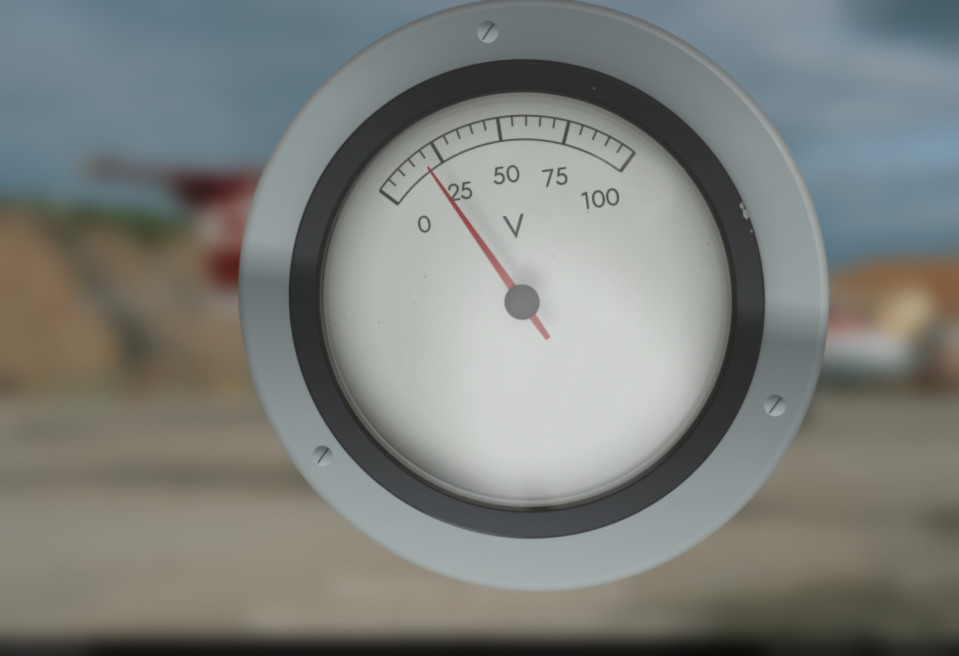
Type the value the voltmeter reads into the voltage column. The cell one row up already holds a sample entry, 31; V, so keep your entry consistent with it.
20; V
